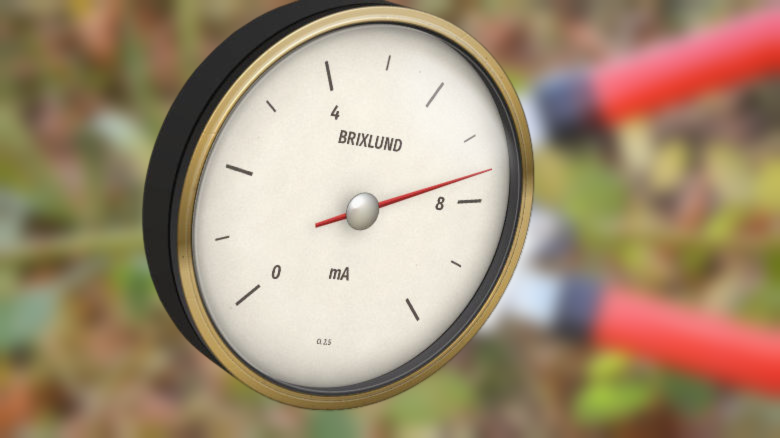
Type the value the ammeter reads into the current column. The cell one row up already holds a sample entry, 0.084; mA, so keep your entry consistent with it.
7.5; mA
